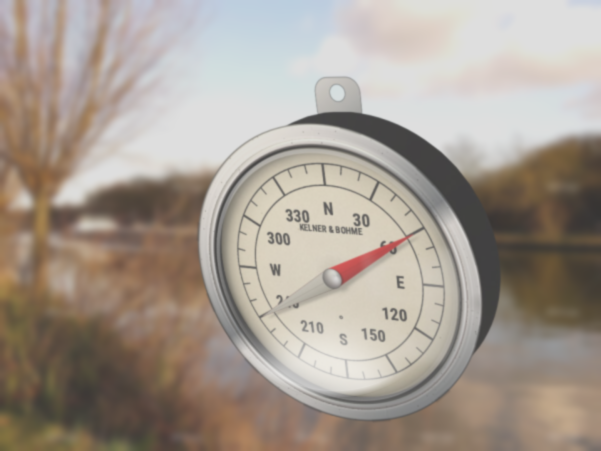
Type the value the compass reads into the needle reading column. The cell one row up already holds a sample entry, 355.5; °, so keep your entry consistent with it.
60; °
